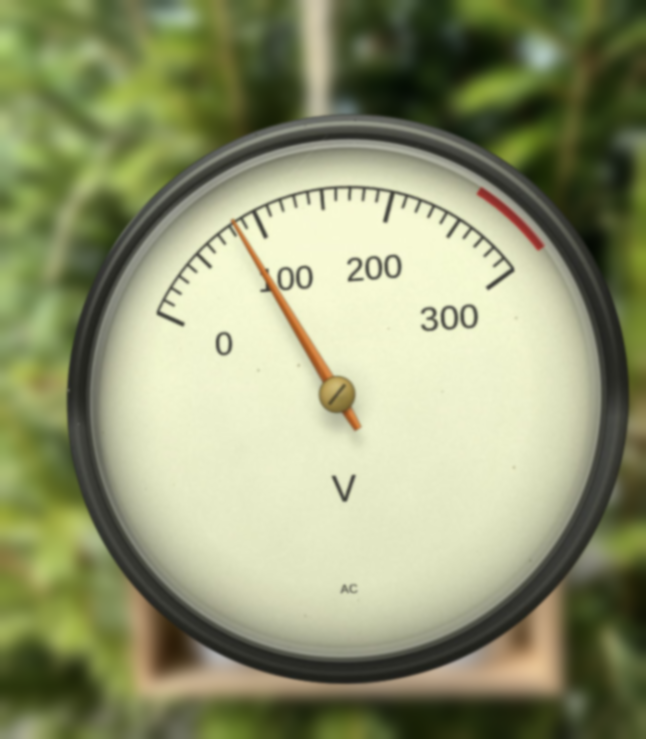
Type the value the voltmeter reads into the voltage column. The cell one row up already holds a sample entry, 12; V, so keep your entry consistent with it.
85; V
